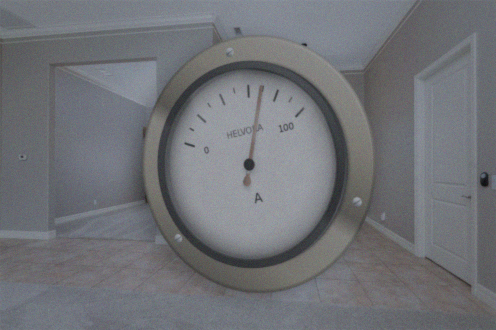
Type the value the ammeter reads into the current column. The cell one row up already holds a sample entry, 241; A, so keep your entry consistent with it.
70; A
